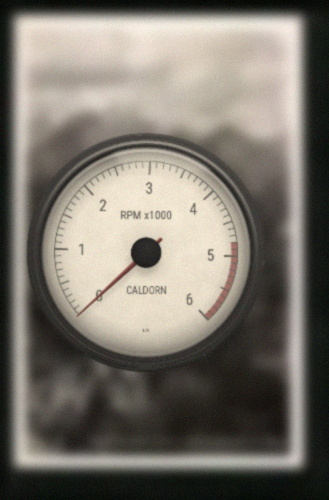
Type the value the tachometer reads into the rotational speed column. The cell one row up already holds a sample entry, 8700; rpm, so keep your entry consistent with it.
0; rpm
